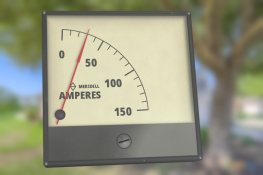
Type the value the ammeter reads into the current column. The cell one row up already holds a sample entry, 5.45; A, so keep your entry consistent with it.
30; A
